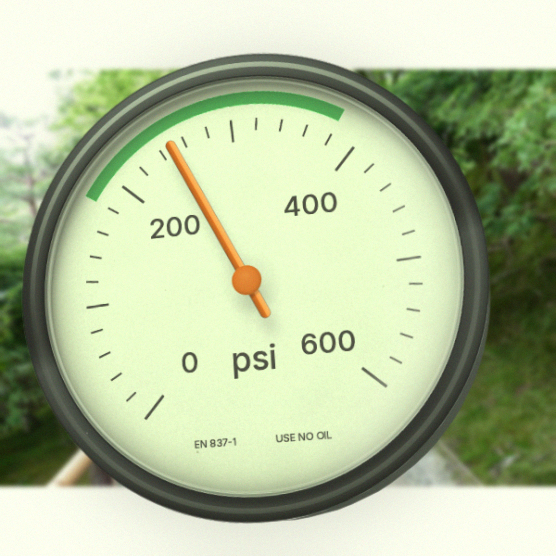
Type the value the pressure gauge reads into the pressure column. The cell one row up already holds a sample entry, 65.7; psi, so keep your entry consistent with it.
250; psi
